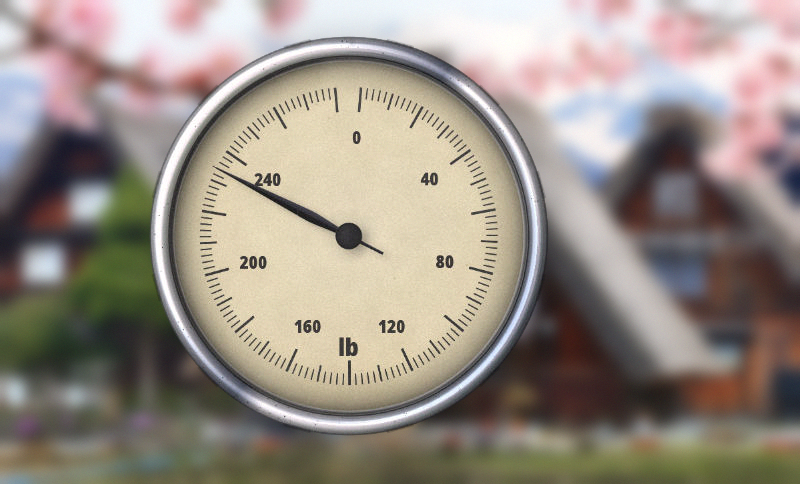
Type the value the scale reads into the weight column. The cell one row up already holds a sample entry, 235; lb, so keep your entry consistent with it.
234; lb
